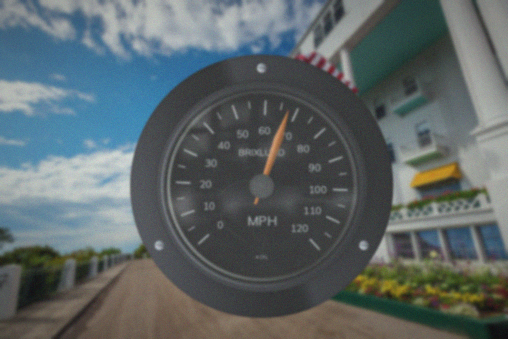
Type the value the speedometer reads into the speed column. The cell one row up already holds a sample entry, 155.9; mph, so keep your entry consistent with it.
67.5; mph
